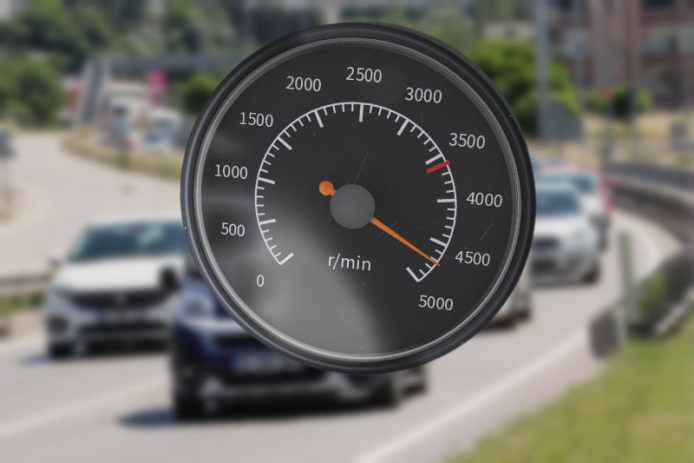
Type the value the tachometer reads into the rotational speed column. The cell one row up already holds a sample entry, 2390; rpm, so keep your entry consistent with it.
4700; rpm
